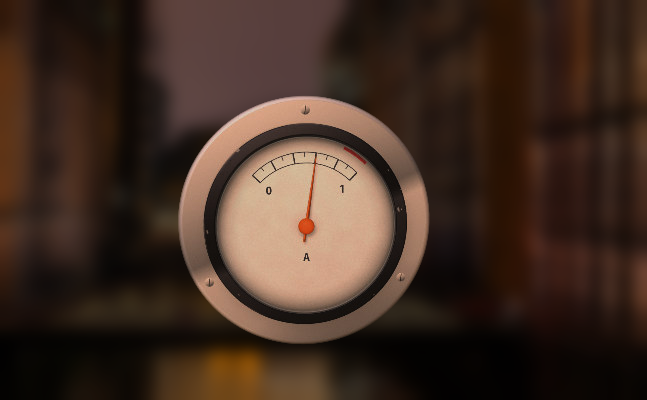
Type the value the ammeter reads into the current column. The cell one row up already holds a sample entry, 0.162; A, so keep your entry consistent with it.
0.6; A
